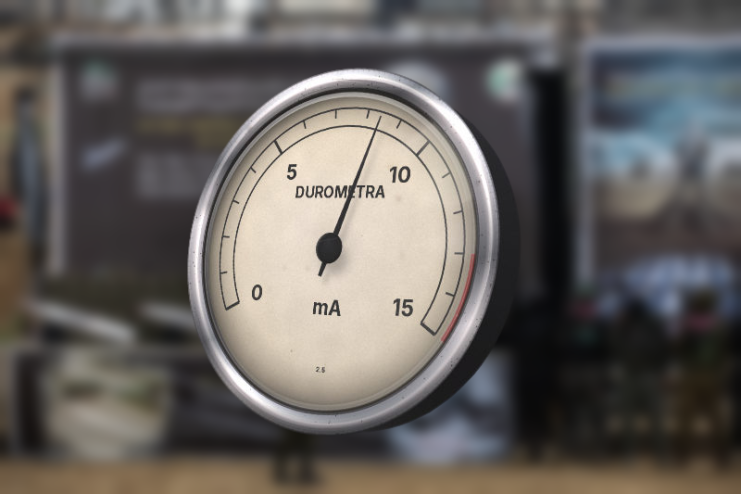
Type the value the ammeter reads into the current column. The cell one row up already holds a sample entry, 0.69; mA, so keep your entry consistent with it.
8.5; mA
